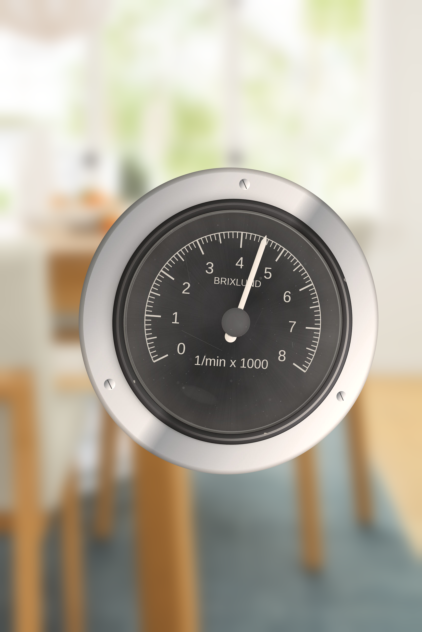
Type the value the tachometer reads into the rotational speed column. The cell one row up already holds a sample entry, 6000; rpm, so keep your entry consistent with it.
4500; rpm
